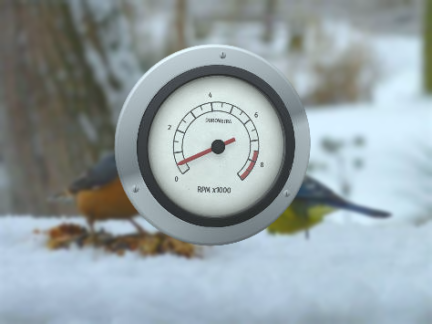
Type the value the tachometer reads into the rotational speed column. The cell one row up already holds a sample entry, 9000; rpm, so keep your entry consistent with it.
500; rpm
